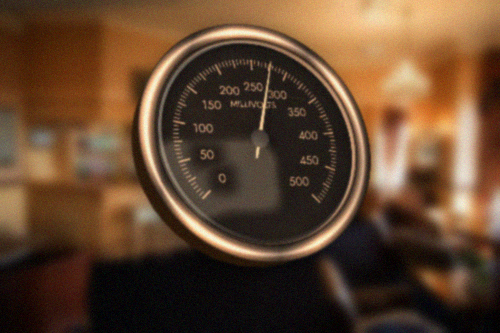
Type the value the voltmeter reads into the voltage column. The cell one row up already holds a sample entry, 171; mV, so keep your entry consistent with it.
275; mV
